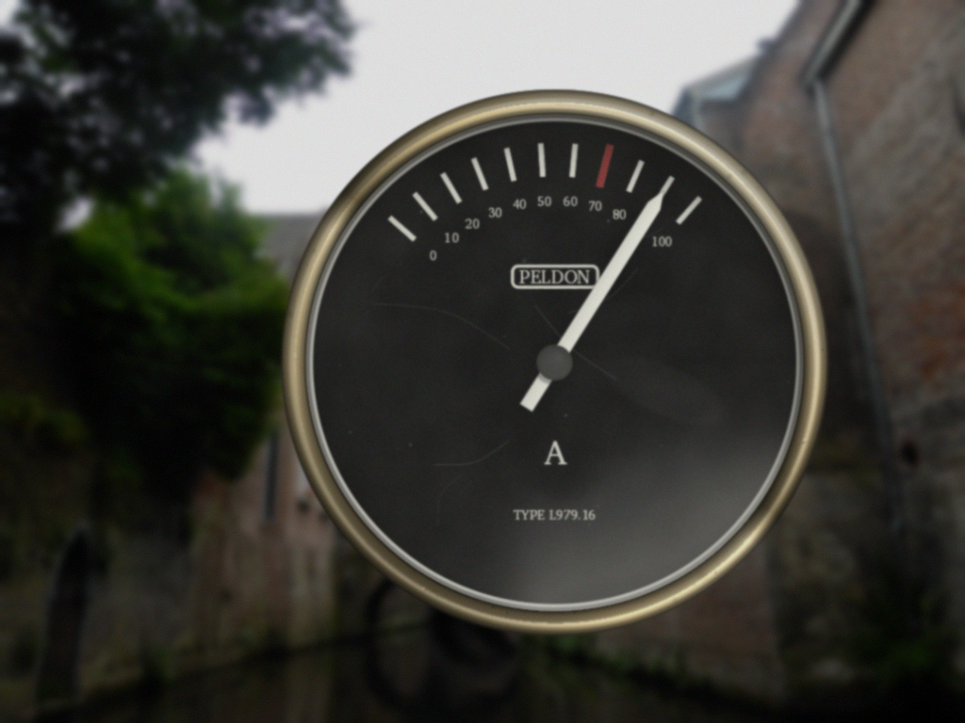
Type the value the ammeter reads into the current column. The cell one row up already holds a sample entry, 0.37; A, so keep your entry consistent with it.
90; A
